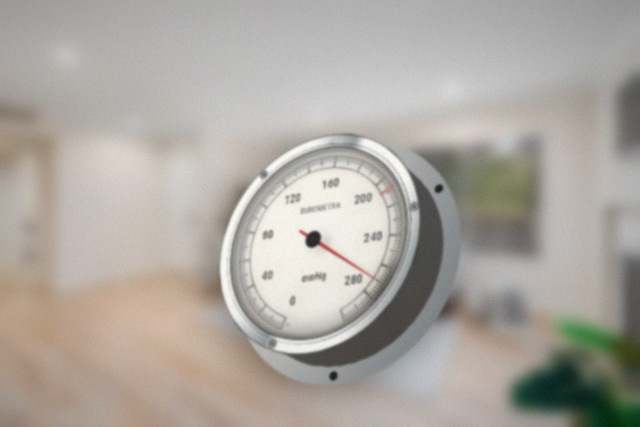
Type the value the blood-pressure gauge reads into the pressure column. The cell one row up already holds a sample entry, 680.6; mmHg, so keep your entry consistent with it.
270; mmHg
